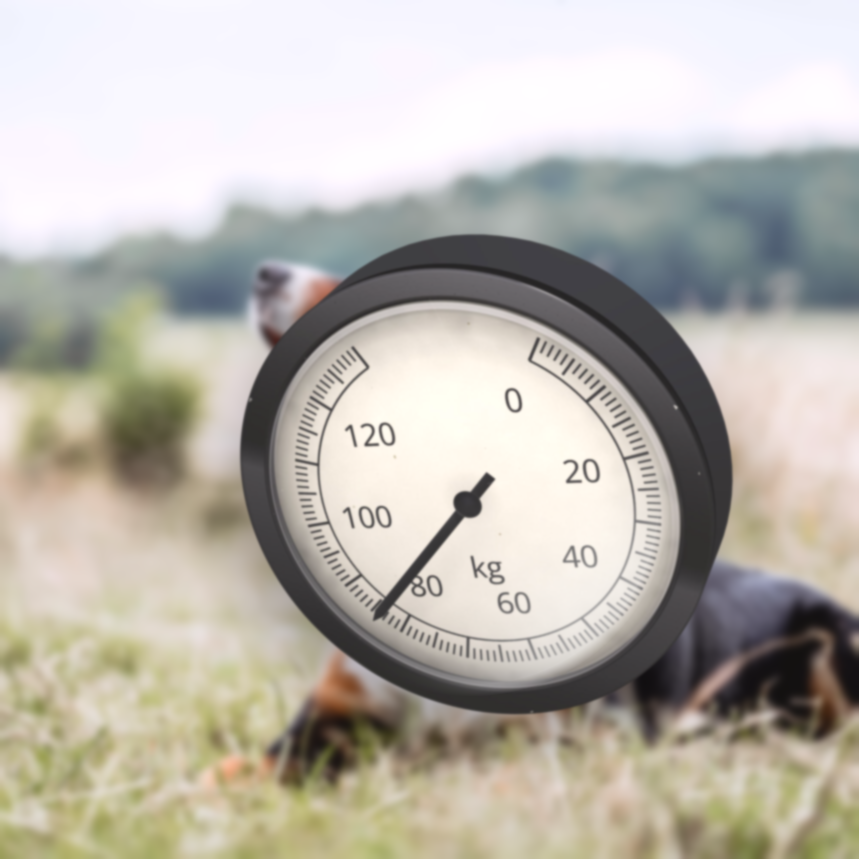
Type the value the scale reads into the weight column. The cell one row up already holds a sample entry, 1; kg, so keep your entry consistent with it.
84; kg
